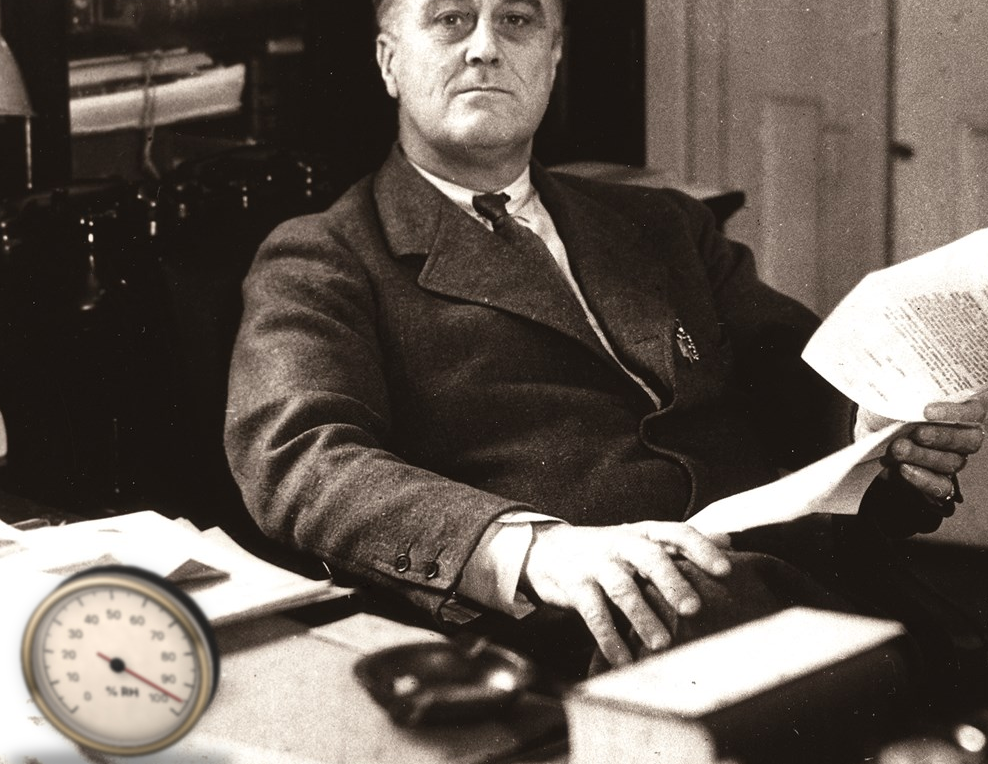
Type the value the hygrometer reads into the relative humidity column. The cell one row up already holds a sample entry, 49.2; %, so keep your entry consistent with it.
95; %
